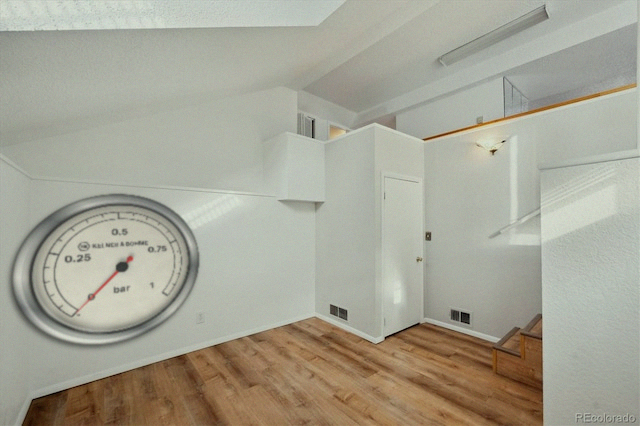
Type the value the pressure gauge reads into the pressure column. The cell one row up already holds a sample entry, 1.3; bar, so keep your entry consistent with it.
0; bar
